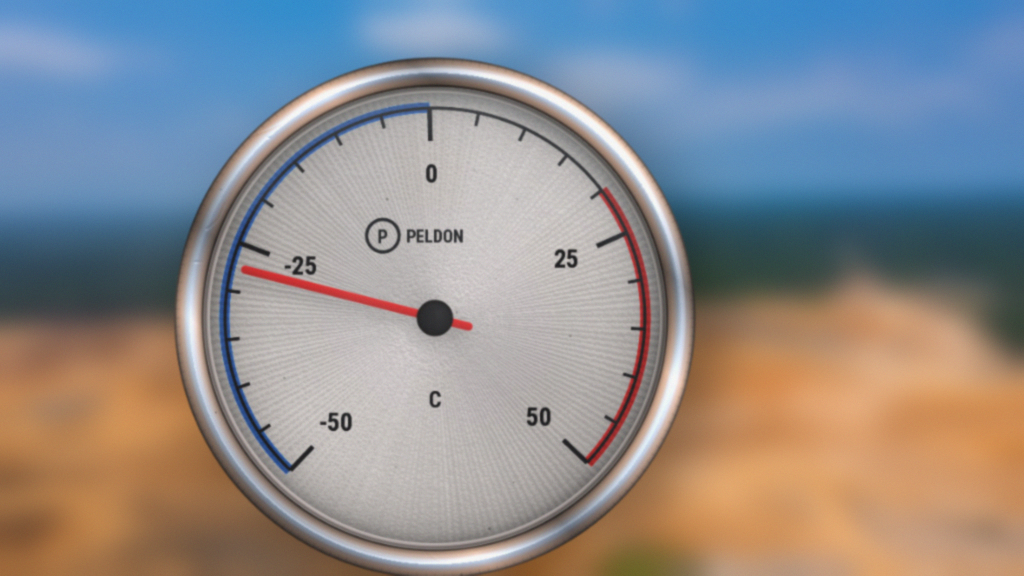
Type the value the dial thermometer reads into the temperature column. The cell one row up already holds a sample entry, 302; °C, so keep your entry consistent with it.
-27.5; °C
